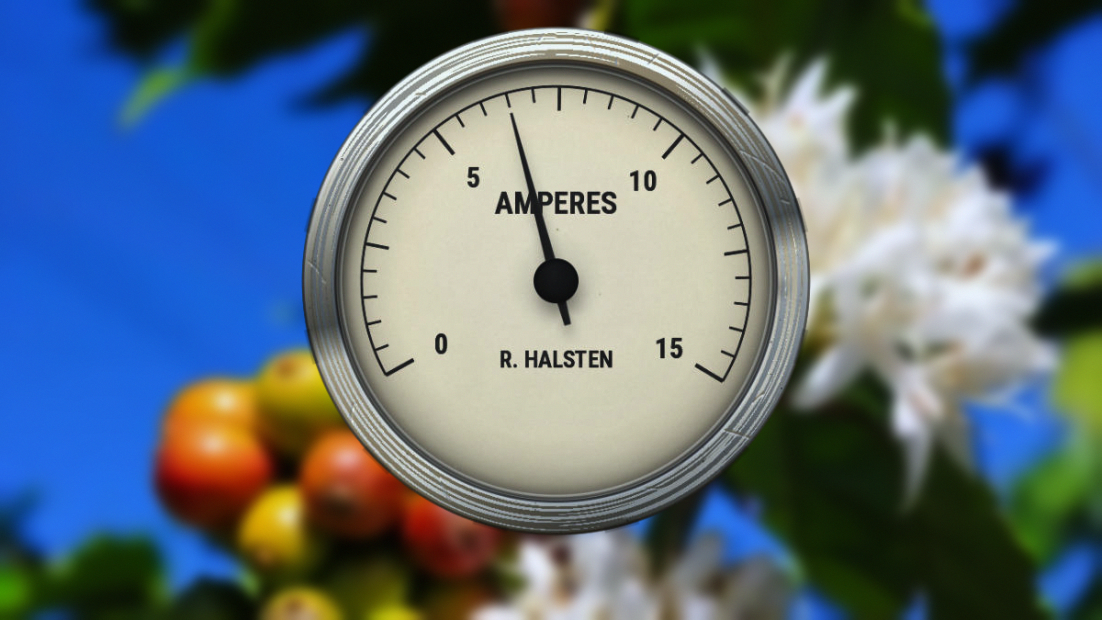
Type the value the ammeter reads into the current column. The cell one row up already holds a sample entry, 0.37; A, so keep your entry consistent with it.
6.5; A
